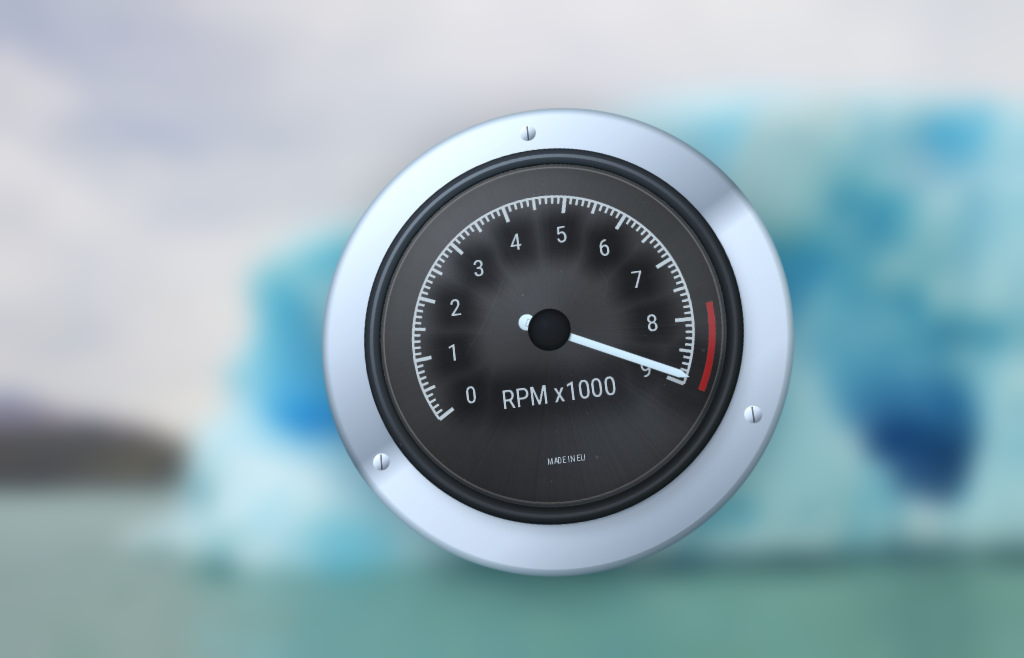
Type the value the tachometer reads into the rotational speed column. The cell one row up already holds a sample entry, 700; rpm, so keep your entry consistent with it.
8900; rpm
